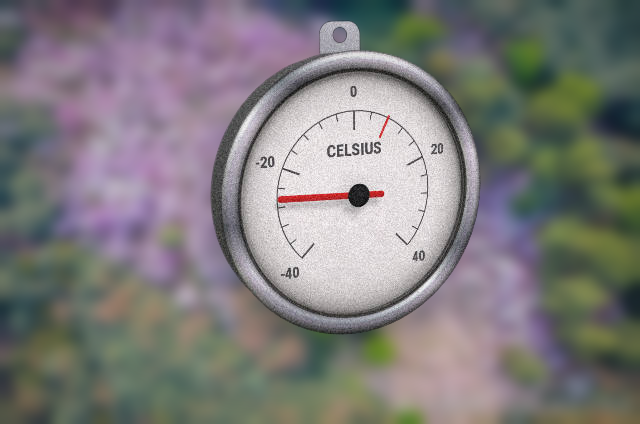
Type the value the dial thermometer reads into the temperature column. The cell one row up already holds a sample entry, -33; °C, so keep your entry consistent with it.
-26; °C
